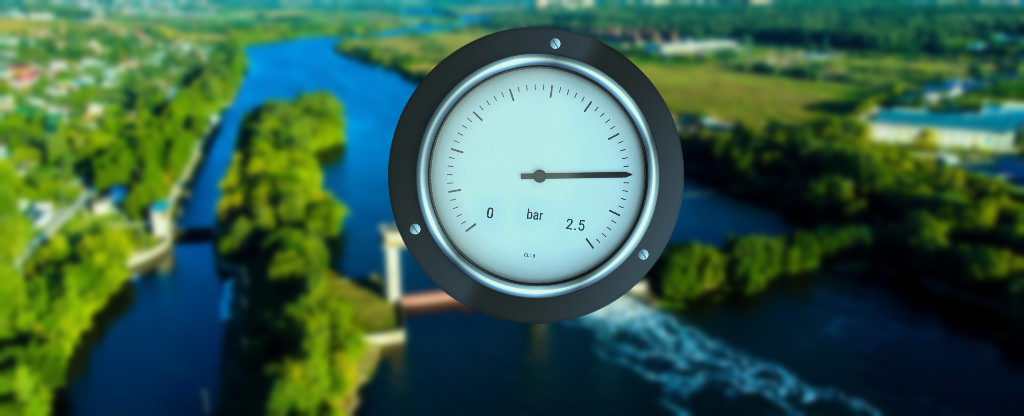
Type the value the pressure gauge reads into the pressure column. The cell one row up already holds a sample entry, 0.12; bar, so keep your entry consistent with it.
2; bar
